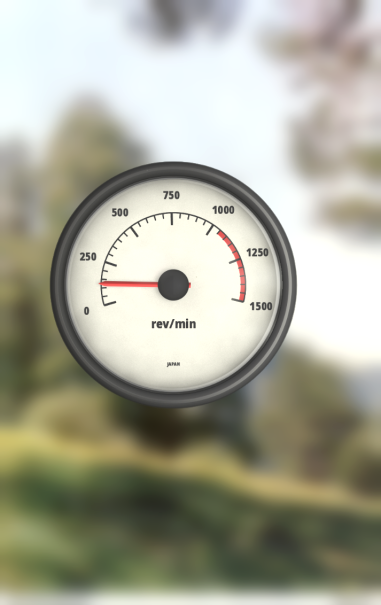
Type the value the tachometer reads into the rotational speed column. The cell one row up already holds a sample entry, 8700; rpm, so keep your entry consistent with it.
125; rpm
